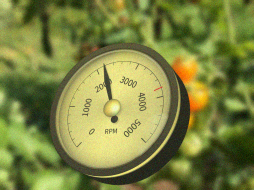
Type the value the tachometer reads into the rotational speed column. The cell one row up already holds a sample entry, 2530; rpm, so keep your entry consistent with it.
2200; rpm
